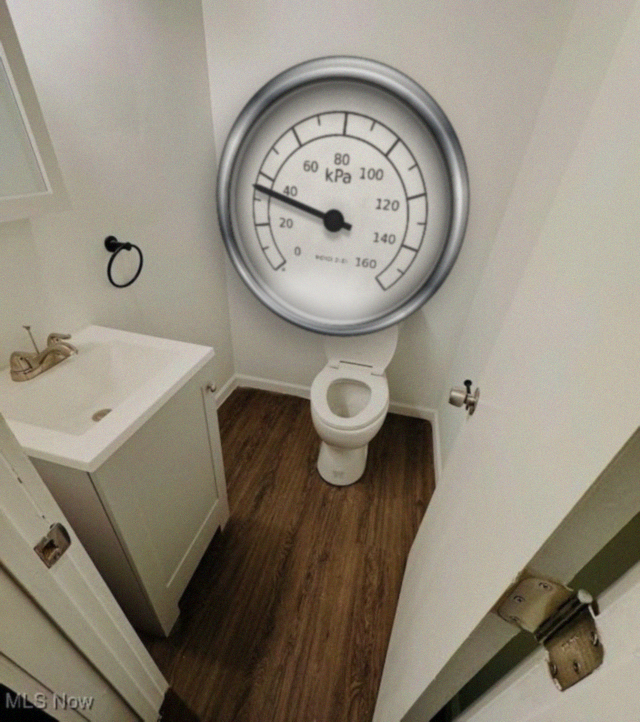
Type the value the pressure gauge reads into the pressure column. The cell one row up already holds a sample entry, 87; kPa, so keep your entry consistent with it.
35; kPa
